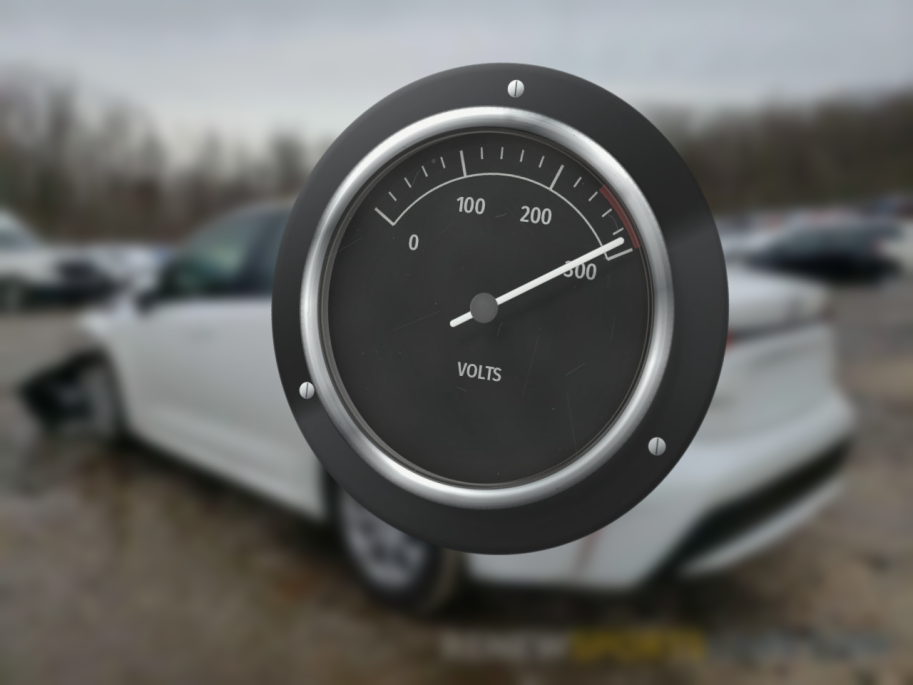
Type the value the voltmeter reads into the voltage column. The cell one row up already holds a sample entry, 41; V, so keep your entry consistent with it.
290; V
